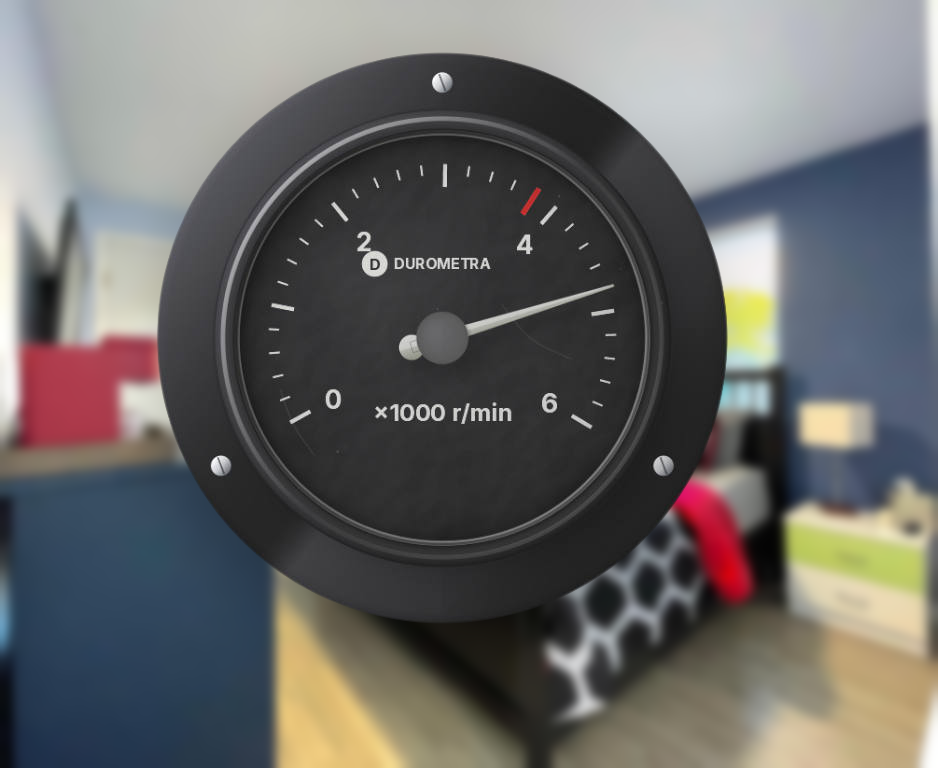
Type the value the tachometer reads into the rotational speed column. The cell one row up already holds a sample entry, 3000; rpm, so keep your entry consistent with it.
4800; rpm
